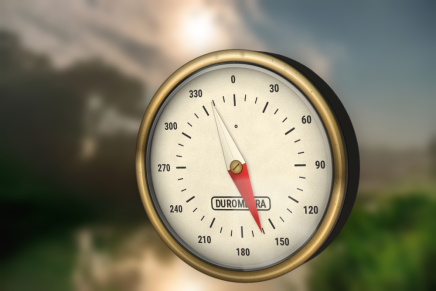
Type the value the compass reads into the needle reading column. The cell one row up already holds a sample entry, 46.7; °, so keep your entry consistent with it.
160; °
